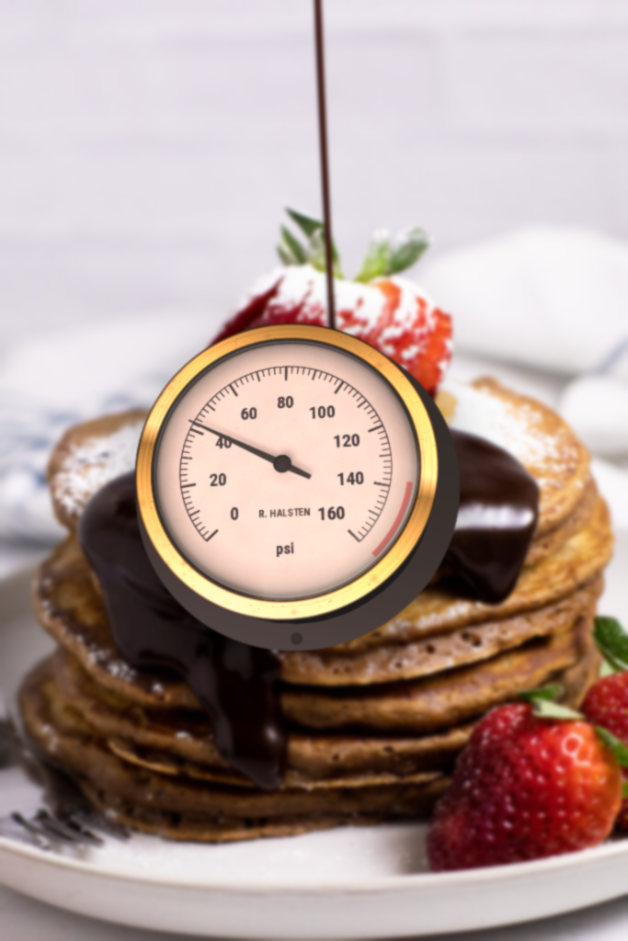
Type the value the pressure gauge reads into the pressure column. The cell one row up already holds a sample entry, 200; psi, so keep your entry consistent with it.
42; psi
